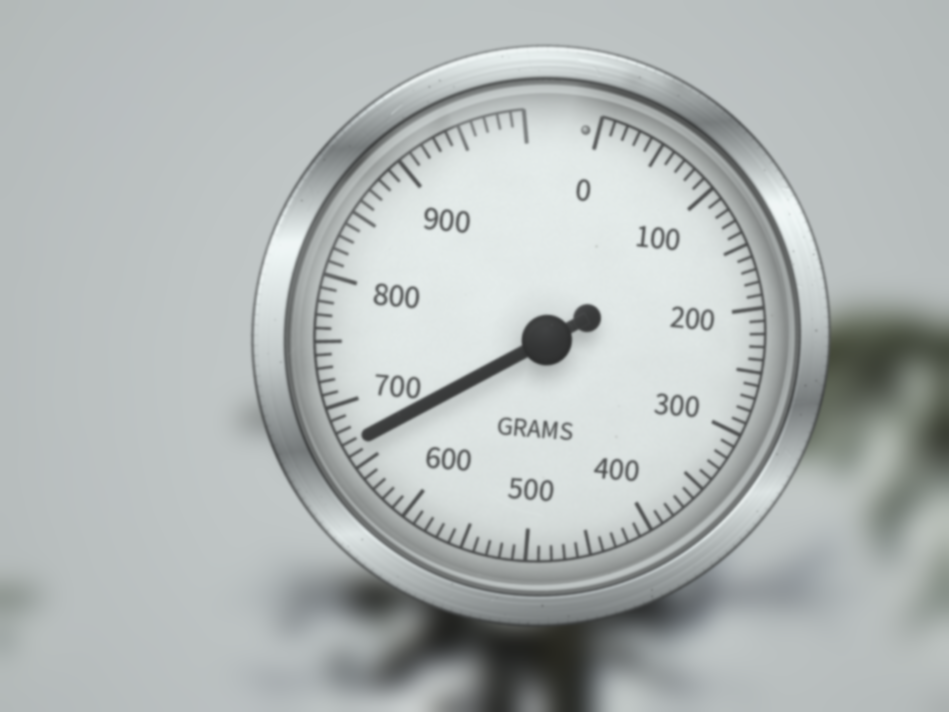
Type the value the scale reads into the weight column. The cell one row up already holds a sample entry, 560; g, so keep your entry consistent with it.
670; g
